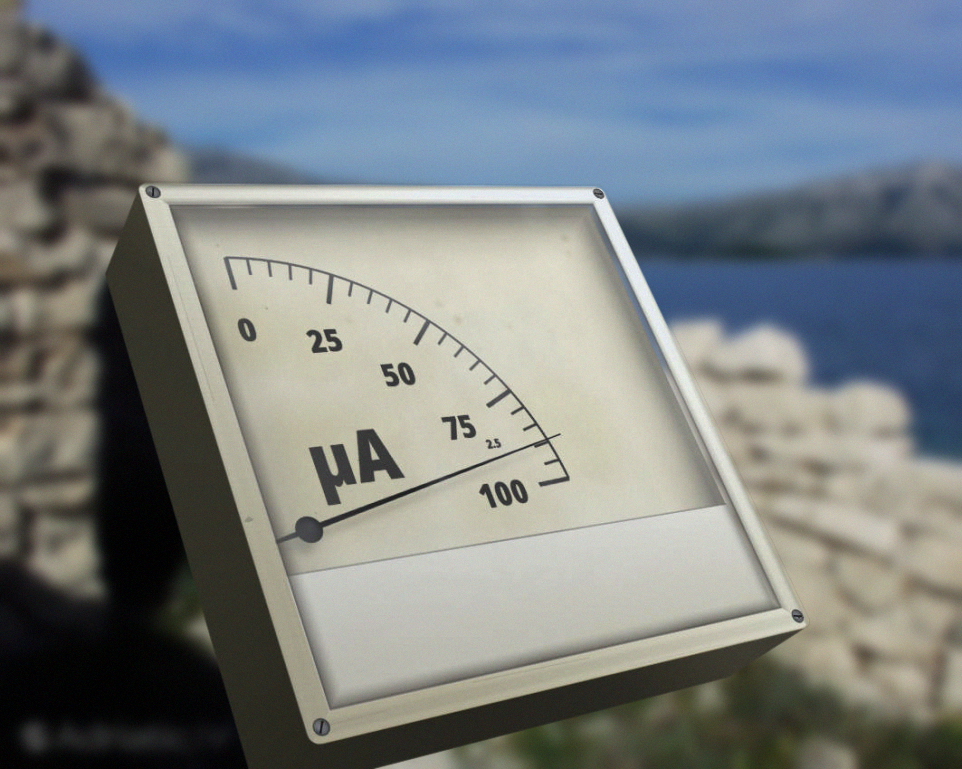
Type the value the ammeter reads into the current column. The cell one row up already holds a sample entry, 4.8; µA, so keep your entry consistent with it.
90; µA
